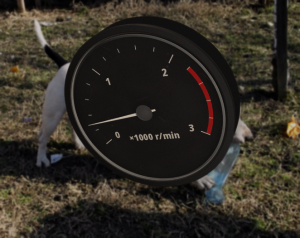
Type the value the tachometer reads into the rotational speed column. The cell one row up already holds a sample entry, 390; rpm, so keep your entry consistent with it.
300; rpm
